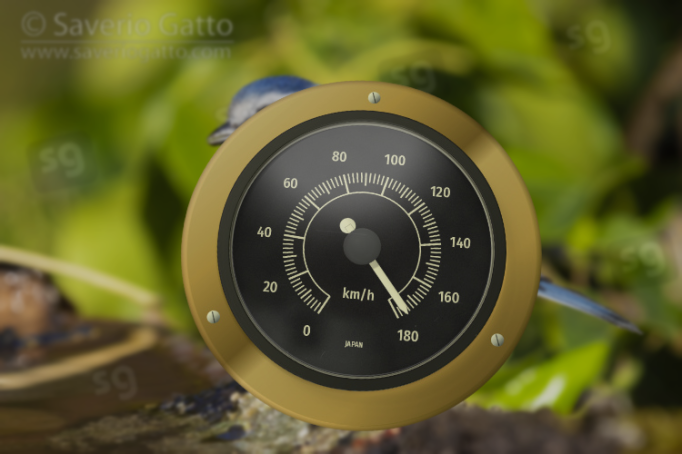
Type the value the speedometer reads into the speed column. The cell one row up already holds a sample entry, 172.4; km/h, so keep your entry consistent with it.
176; km/h
